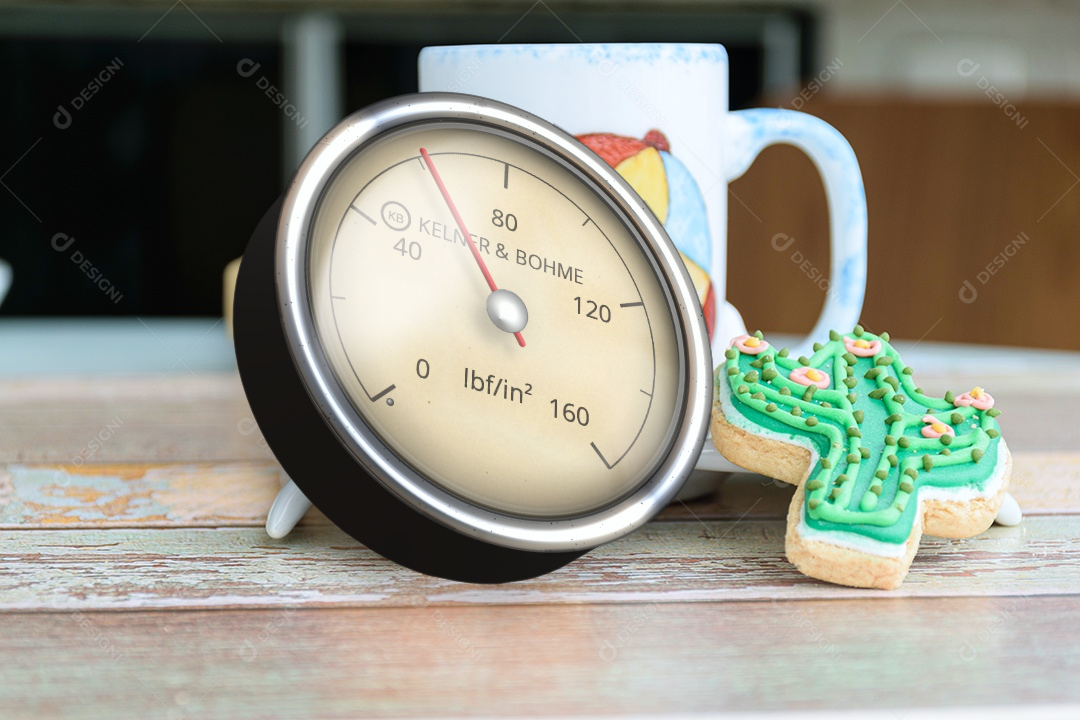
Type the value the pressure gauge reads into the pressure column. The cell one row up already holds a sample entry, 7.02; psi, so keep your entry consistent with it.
60; psi
